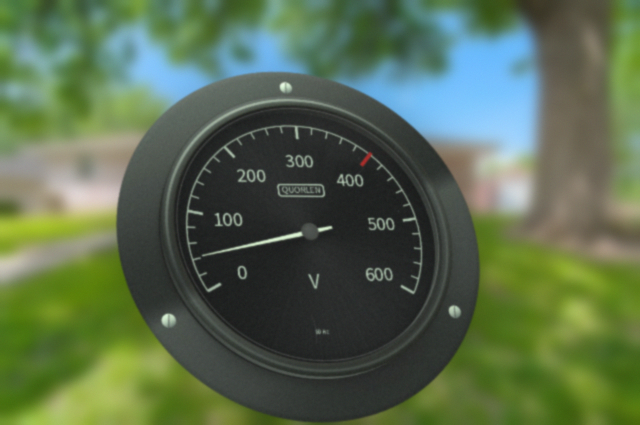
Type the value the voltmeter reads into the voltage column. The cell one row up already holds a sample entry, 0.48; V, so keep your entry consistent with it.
40; V
